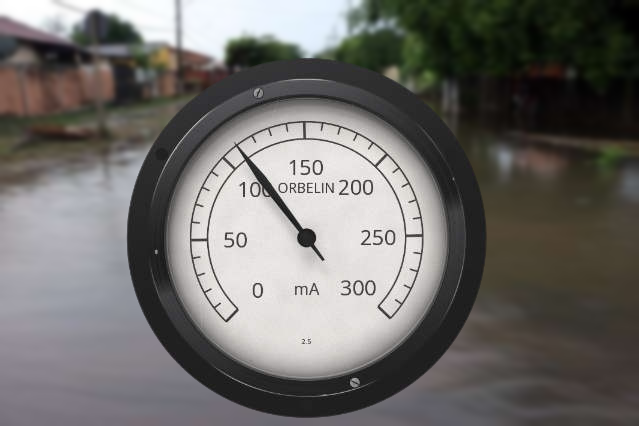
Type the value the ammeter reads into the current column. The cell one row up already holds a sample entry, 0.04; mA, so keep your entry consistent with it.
110; mA
